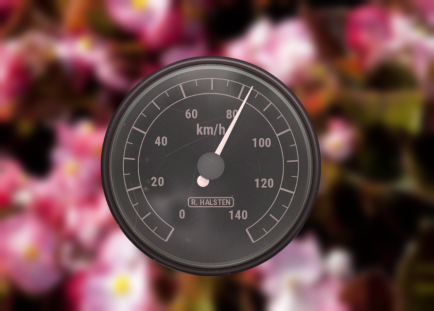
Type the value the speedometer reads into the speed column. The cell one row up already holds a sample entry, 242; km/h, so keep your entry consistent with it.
82.5; km/h
